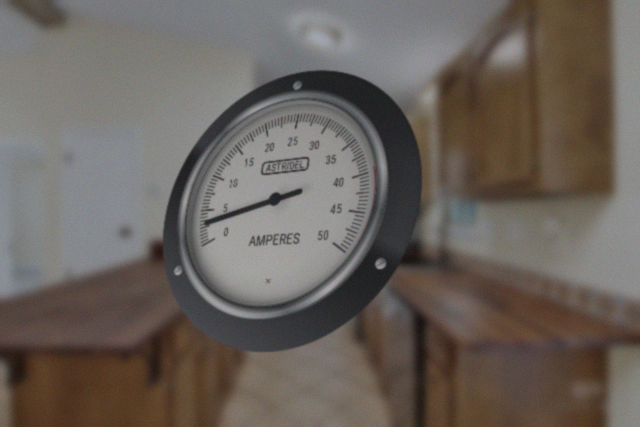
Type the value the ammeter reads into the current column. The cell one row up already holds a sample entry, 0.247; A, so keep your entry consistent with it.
2.5; A
